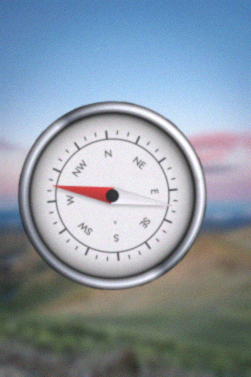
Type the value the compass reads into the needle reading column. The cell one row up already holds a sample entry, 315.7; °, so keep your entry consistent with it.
285; °
